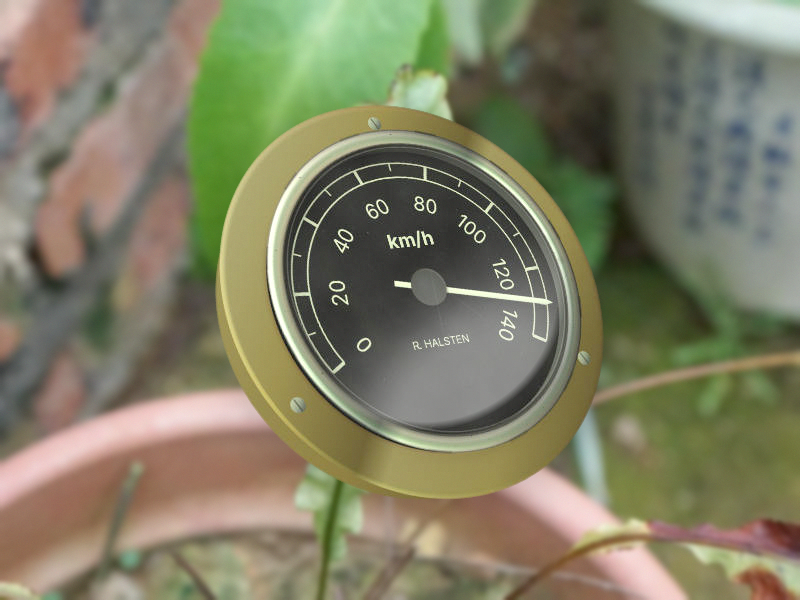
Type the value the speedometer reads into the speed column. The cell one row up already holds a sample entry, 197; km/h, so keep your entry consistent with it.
130; km/h
